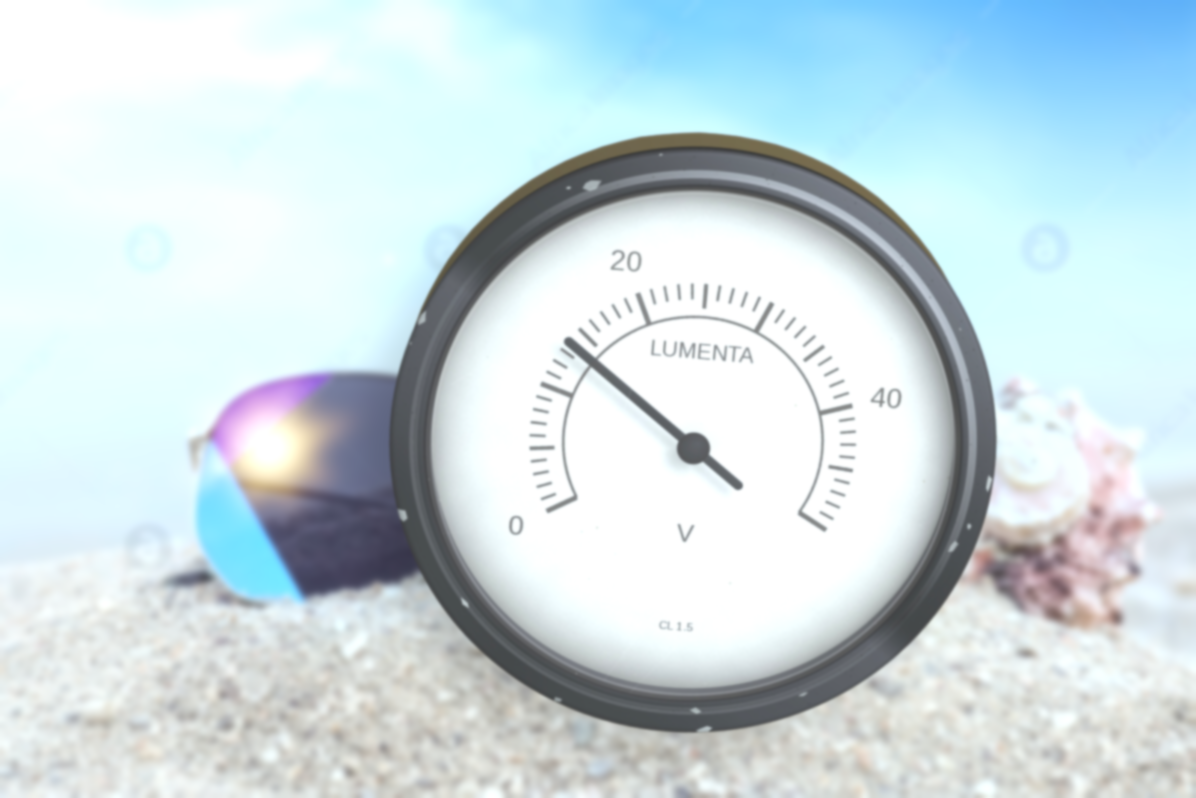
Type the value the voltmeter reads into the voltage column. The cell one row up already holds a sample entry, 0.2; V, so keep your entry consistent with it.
14; V
